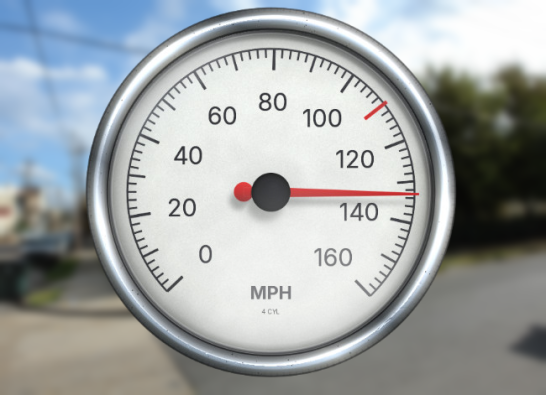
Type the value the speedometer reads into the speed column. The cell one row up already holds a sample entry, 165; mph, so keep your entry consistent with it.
133; mph
